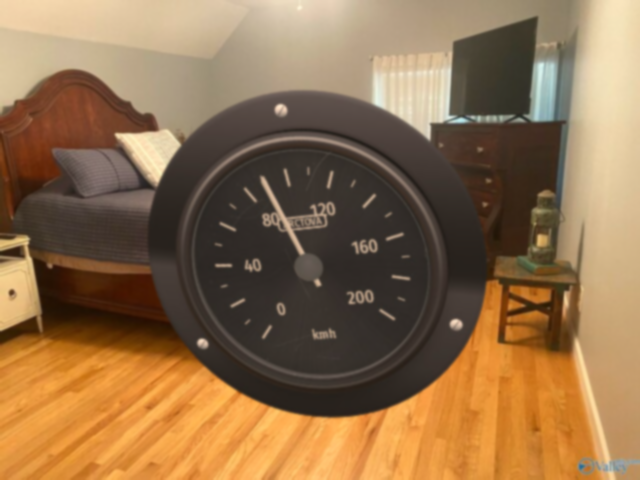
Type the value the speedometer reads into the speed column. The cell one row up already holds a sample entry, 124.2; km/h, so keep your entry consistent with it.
90; km/h
